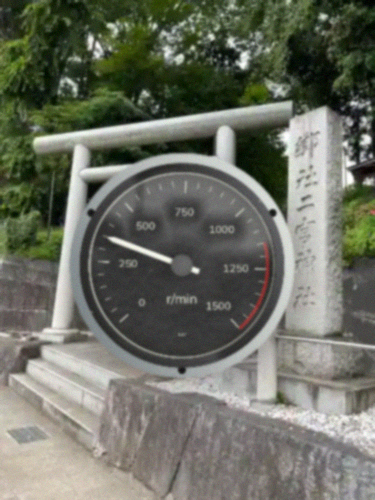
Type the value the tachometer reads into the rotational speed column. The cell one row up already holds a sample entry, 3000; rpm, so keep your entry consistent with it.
350; rpm
